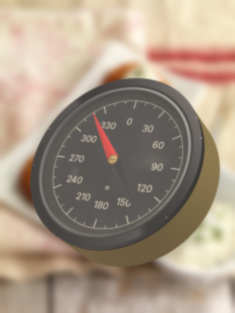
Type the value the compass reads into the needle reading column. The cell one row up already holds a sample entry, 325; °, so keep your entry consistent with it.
320; °
